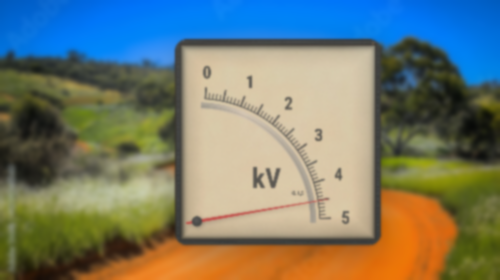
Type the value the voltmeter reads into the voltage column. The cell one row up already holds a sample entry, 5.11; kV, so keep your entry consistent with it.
4.5; kV
